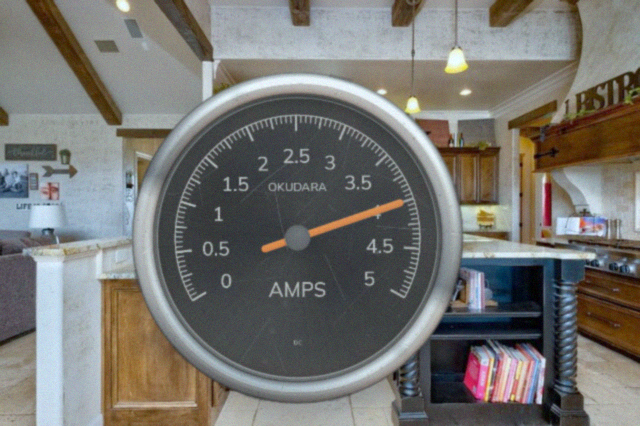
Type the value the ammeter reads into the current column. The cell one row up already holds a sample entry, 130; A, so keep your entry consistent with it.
4; A
